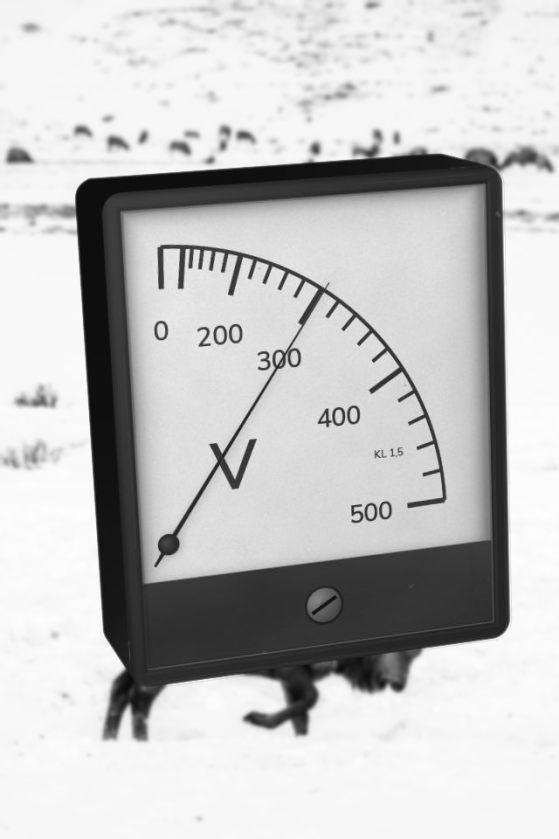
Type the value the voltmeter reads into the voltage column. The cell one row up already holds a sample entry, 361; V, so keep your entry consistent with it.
300; V
